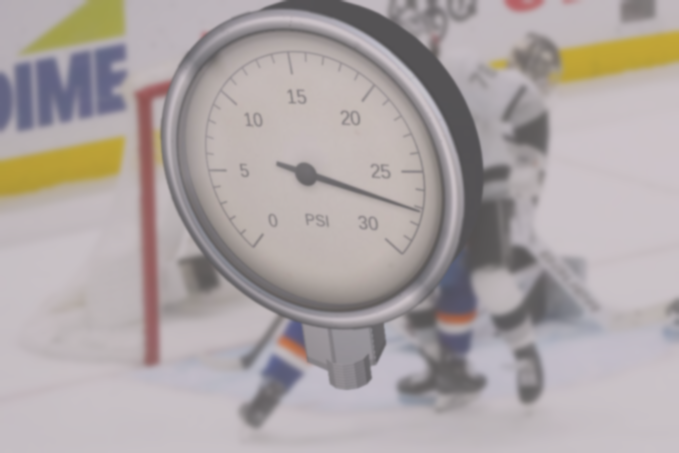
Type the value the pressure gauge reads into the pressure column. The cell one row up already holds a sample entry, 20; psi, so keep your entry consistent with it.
27; psi
